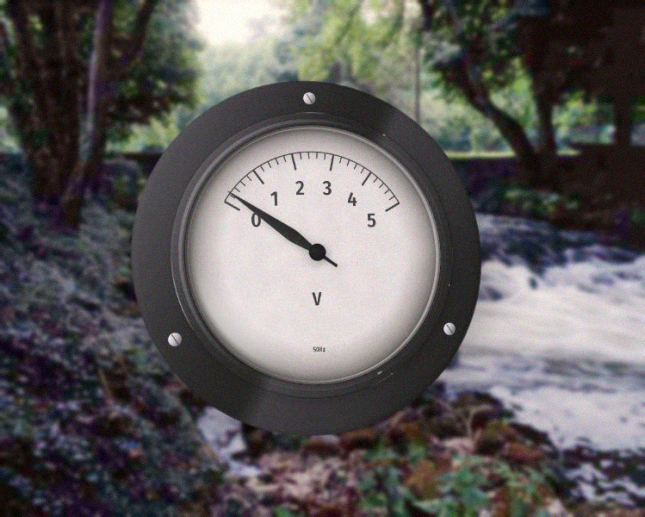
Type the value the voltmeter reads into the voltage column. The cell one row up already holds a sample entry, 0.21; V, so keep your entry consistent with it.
0.2; V
